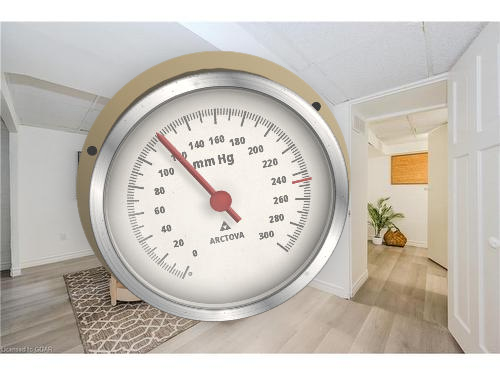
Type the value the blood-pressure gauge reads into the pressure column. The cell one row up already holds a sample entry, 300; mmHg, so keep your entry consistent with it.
120; mmHg
